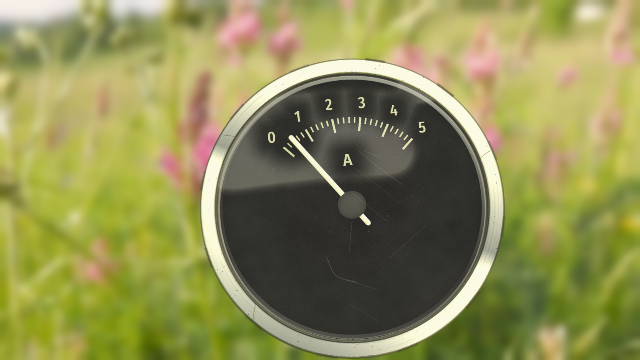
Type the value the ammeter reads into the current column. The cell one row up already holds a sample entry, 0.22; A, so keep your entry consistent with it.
0.4; A
